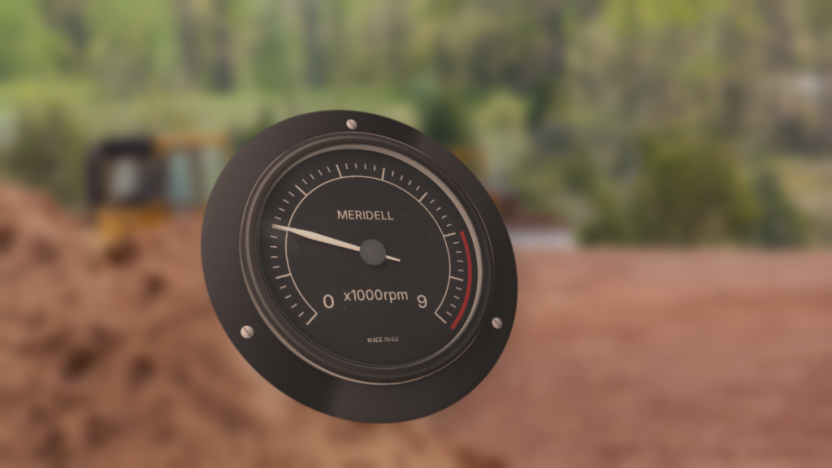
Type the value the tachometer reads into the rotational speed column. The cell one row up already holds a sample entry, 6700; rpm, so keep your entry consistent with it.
2000; rpm
